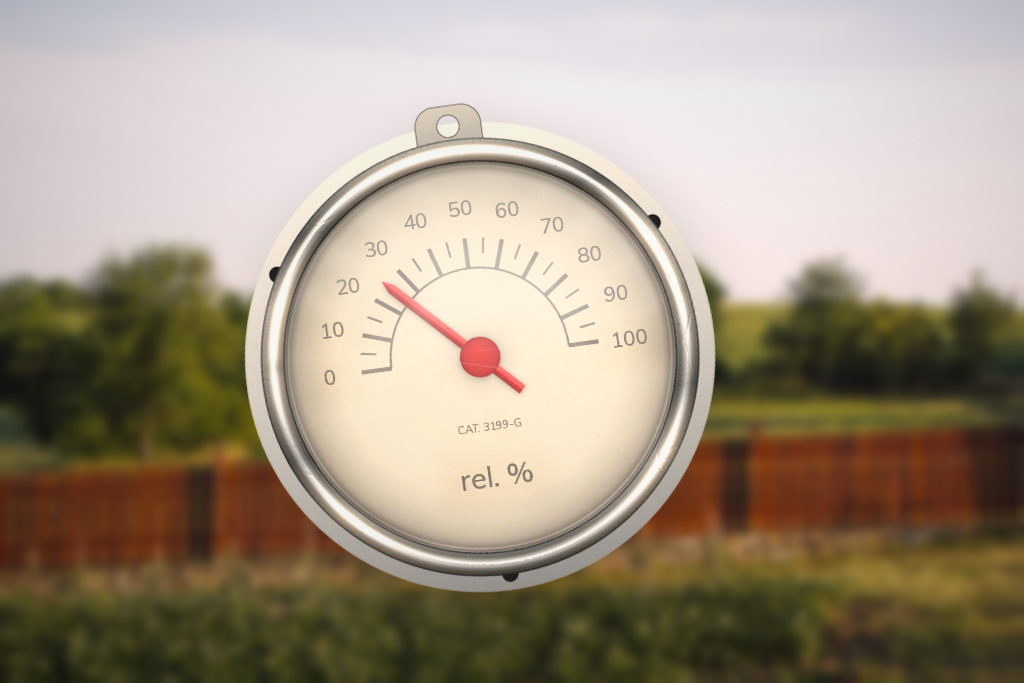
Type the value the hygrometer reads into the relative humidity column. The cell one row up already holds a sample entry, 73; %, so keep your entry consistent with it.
25; %
